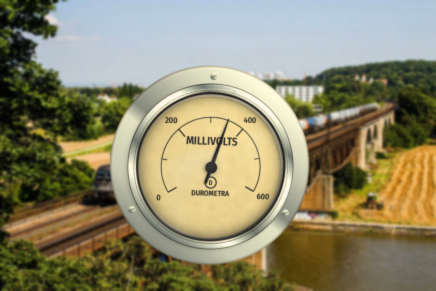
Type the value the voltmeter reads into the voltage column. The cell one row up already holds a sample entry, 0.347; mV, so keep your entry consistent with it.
350; mV
